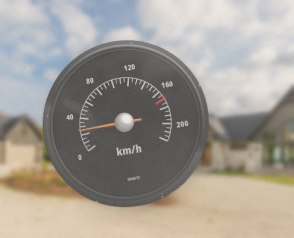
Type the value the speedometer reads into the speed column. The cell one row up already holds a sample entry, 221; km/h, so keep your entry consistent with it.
25; km/h
